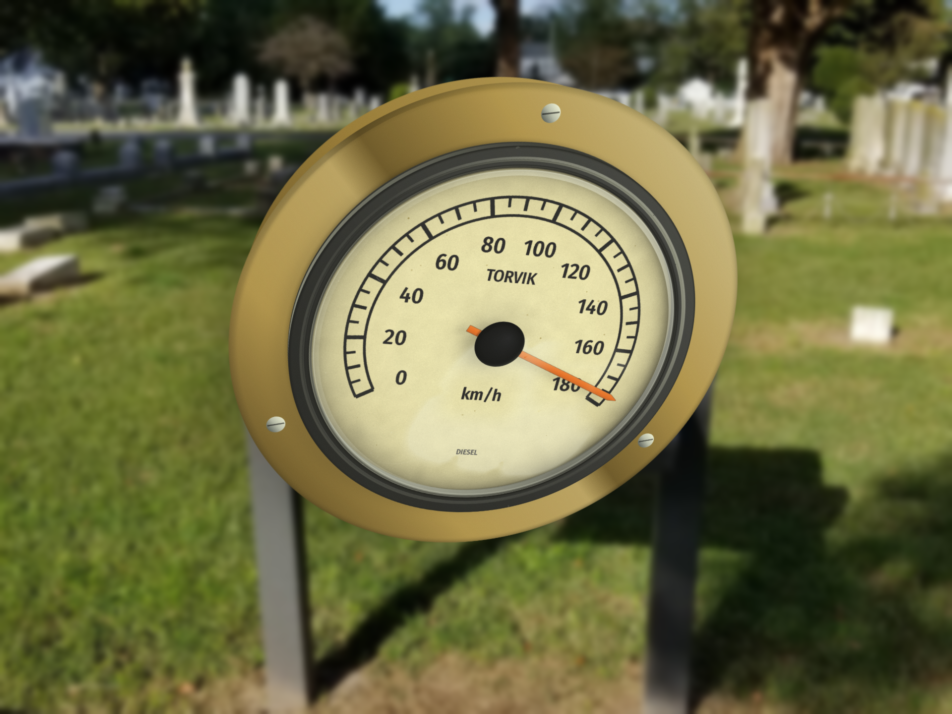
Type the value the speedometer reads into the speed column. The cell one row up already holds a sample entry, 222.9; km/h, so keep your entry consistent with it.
175; km/h
